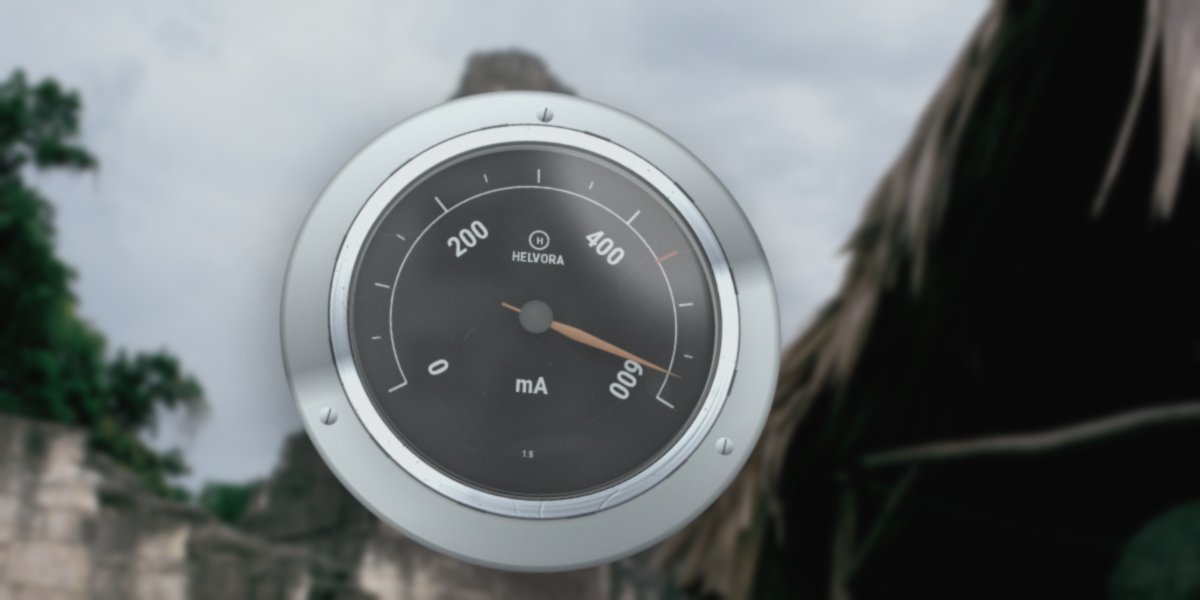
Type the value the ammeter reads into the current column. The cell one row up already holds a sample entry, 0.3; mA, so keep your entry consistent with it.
575; mA
